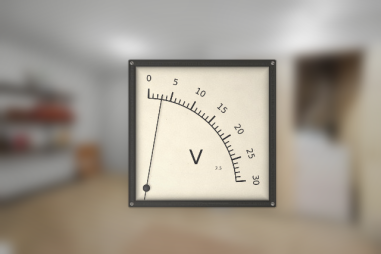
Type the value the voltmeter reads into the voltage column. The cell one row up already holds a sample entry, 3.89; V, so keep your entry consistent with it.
3; V
